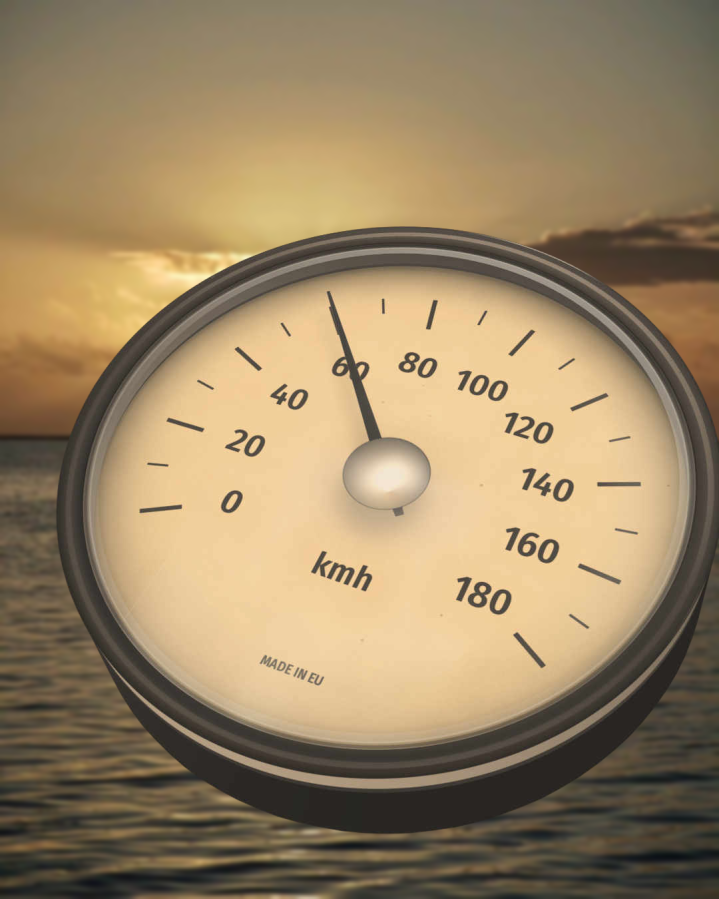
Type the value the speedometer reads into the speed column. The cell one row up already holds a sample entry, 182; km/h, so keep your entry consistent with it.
60; km/h
